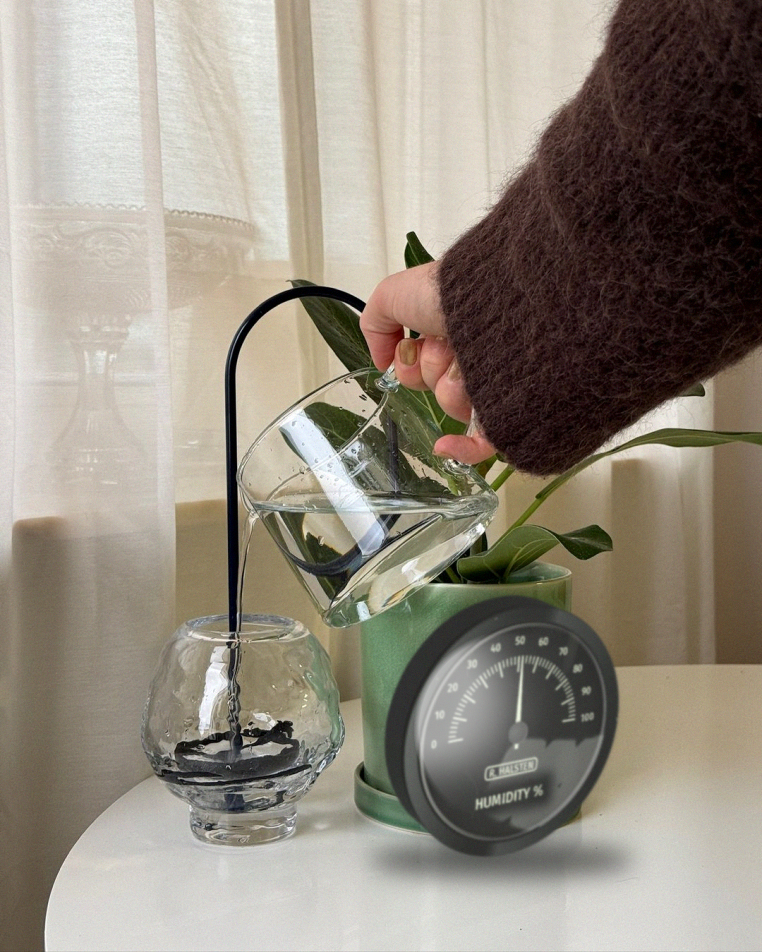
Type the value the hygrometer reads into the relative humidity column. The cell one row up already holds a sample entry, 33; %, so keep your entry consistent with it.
50; %
